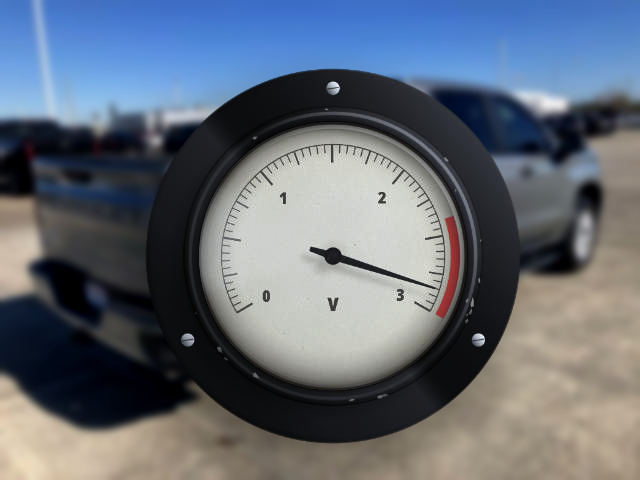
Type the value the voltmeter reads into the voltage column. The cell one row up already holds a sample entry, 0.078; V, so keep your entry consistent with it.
2.85; V
